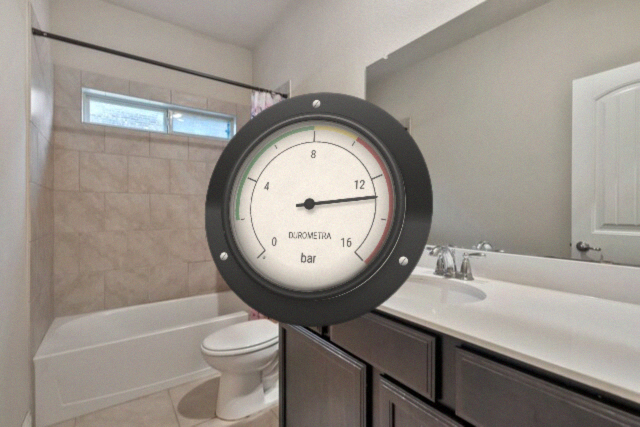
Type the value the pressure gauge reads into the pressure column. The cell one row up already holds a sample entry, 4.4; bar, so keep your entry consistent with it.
13; bar
